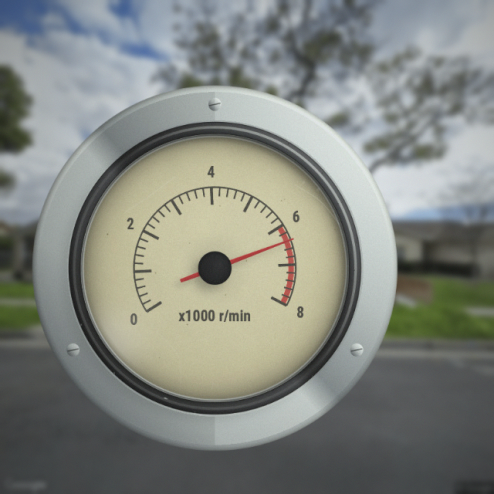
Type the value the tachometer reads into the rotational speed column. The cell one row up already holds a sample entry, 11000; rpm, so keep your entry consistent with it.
6400; rpm
